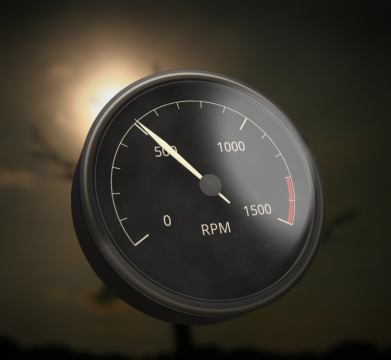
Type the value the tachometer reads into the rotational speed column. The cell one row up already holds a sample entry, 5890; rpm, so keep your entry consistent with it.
500; rpm
